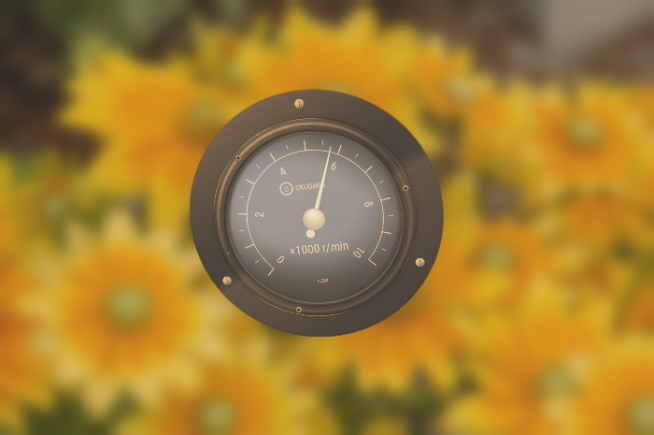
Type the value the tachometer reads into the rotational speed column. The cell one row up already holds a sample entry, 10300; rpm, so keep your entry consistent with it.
5750; rpm
